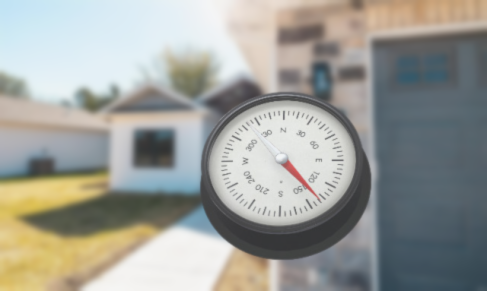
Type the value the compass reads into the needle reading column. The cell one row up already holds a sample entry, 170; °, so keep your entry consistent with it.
140; °
